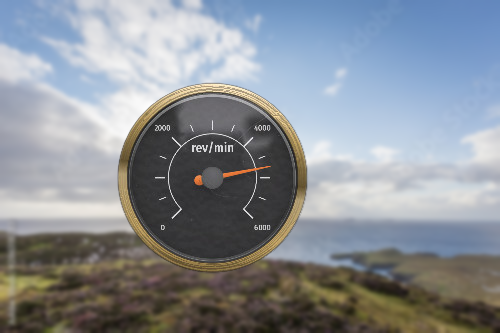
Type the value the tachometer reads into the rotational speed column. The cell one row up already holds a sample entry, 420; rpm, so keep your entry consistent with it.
4750; rpm
